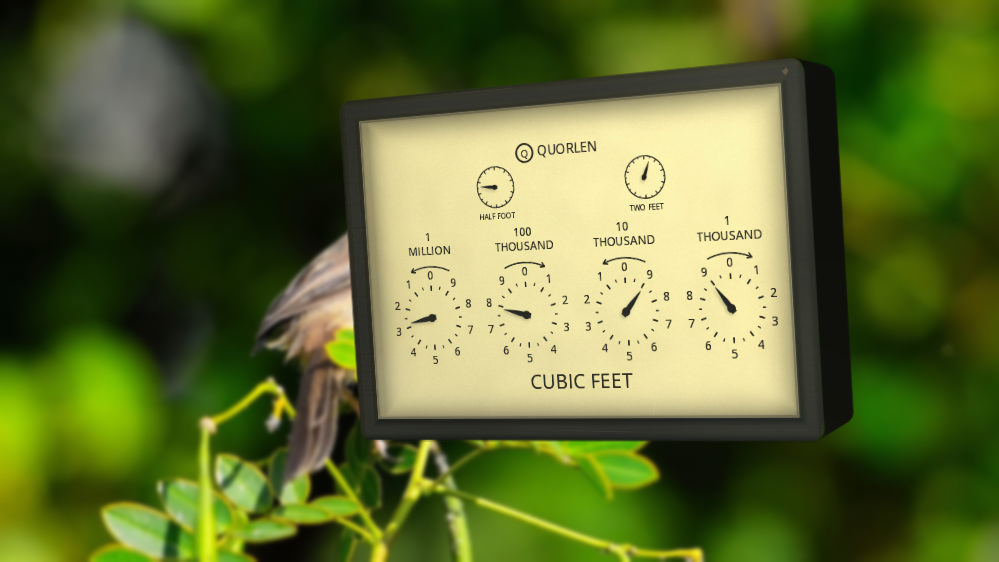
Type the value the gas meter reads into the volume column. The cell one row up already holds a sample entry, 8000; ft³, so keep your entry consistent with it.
278900; ft³
